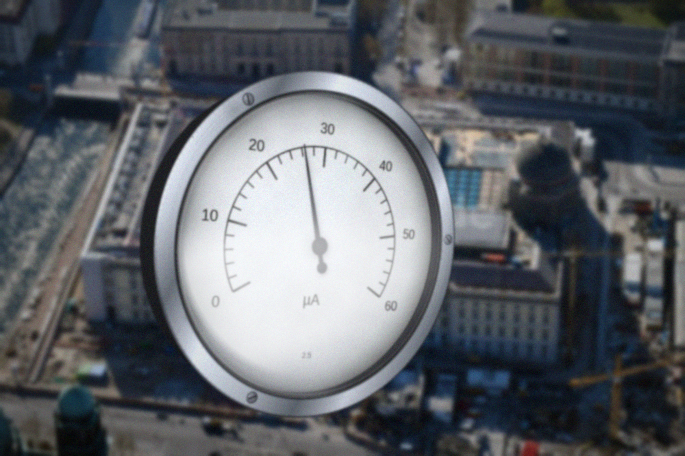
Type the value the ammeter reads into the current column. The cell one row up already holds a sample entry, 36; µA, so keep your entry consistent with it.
26; µA
